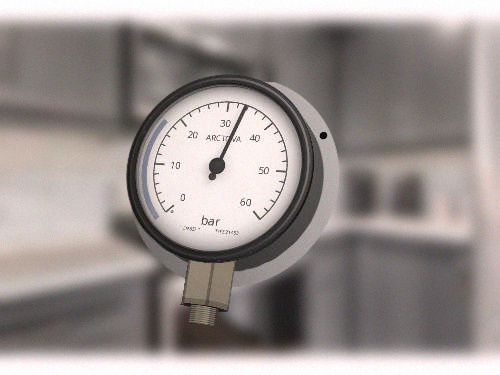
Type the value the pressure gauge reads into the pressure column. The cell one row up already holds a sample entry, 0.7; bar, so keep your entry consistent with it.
34; bar
